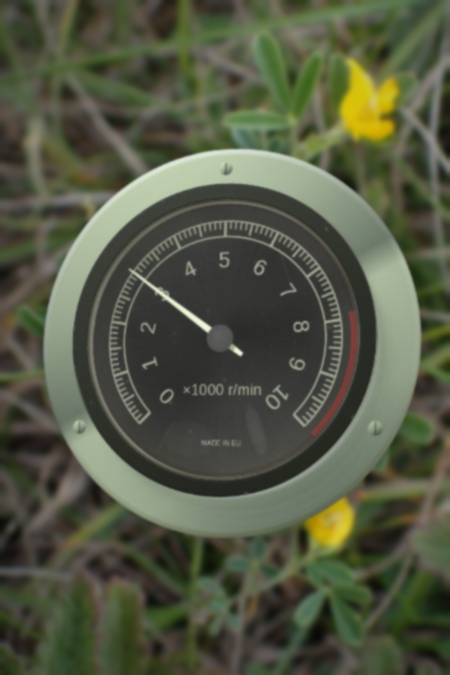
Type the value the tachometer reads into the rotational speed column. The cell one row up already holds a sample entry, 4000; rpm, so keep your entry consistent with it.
3000; rpm
